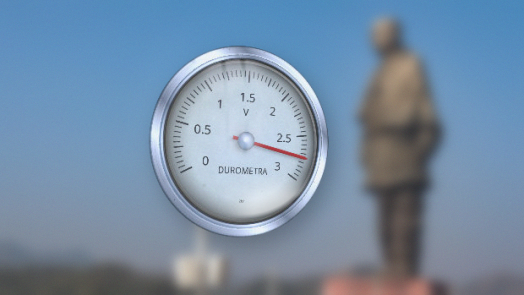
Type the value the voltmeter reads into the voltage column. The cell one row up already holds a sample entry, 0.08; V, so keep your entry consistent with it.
2.75; V
